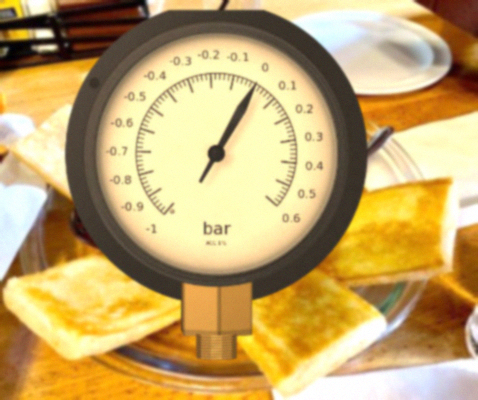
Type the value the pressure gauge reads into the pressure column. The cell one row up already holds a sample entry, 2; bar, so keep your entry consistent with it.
0; bar
